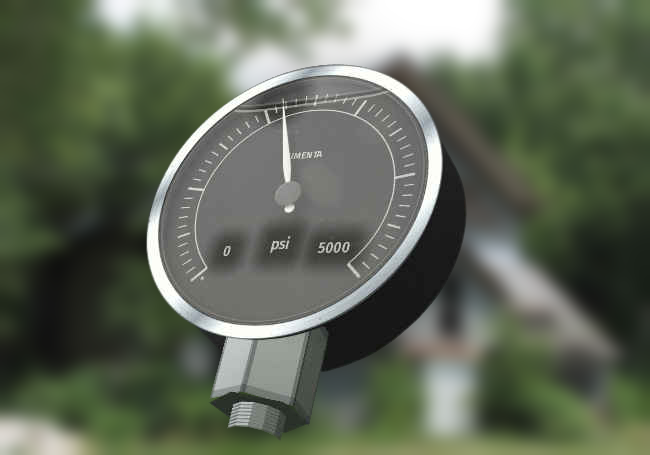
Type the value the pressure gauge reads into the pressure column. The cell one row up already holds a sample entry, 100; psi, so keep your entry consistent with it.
2200; psi
